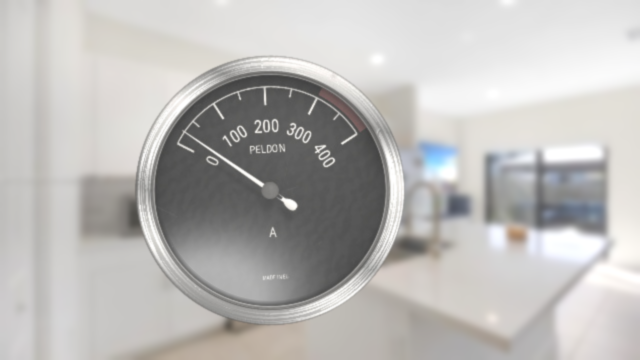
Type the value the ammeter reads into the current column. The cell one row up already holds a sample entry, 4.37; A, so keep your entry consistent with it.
25; A
